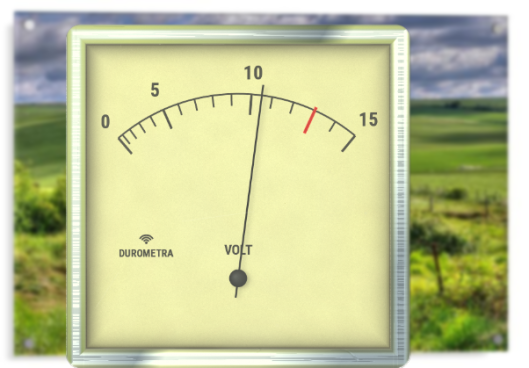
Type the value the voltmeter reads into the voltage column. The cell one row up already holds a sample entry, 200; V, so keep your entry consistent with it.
10.5; V
